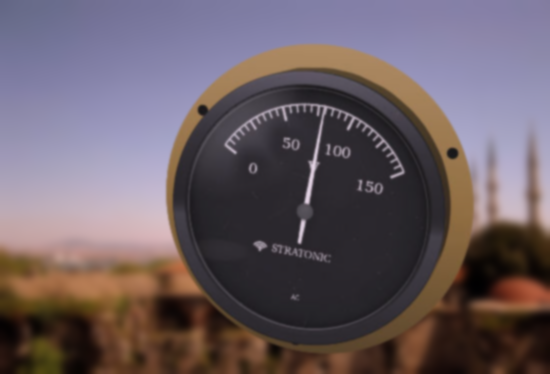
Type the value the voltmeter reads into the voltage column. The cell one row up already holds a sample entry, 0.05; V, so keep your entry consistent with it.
80; V
